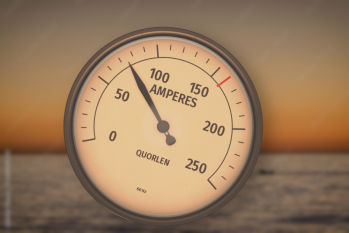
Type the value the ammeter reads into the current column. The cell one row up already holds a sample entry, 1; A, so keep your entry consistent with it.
75; A
